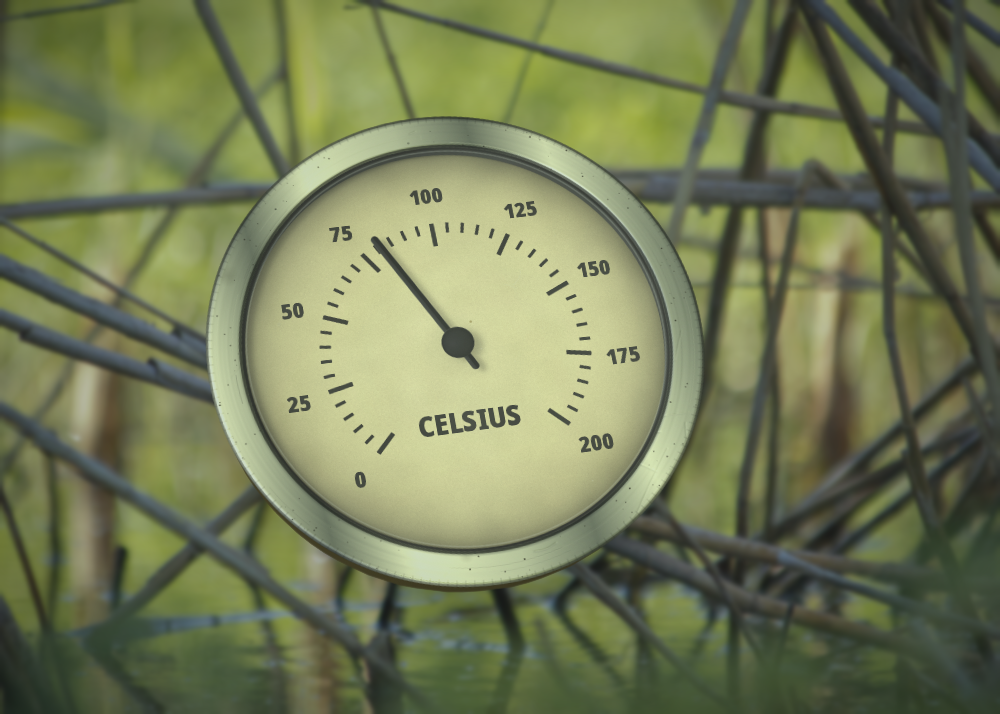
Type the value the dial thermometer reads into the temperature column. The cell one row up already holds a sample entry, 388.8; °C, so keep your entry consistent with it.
80; °C
